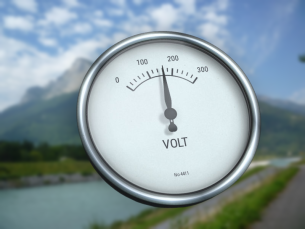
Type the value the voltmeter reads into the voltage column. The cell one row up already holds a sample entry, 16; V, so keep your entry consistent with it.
160; V
